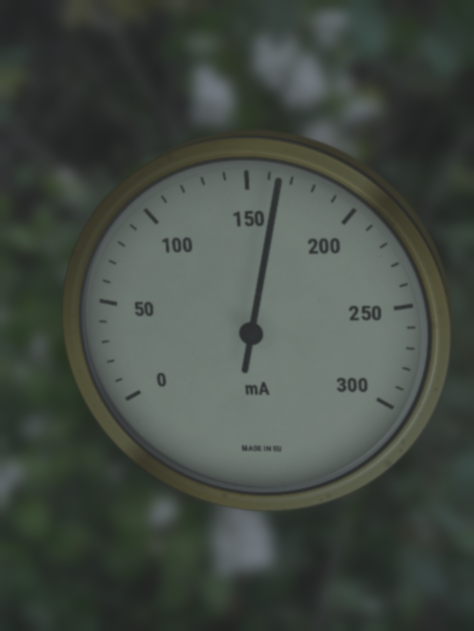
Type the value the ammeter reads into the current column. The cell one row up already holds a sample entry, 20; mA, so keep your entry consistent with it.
165; mA
